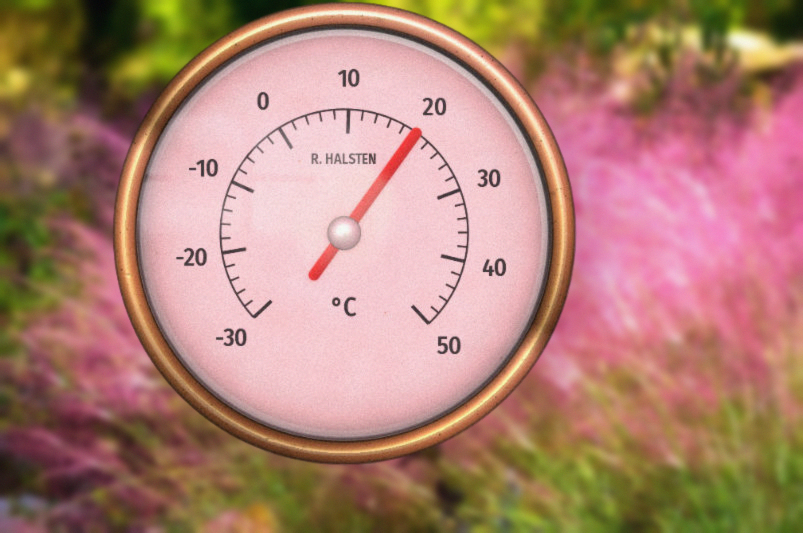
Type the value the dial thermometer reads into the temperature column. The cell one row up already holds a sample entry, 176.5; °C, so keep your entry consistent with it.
20; °C
